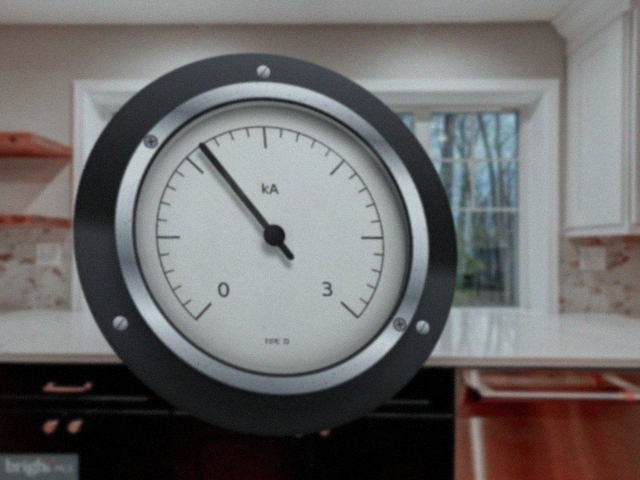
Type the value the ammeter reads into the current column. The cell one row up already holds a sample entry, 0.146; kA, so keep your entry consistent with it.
1.1; kA
